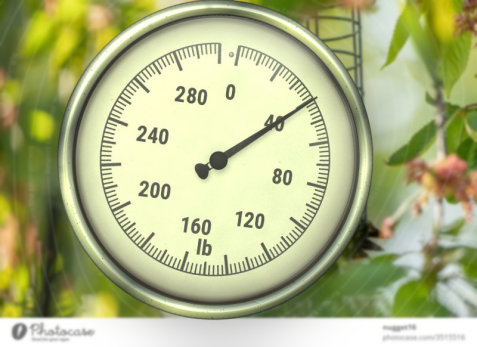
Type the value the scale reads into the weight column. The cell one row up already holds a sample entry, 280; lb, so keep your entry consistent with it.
40; lb
